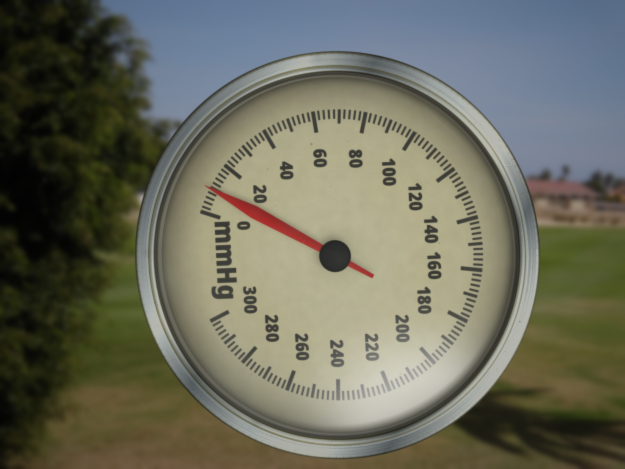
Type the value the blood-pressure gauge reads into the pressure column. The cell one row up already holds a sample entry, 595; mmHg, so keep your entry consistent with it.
10; mmHg
